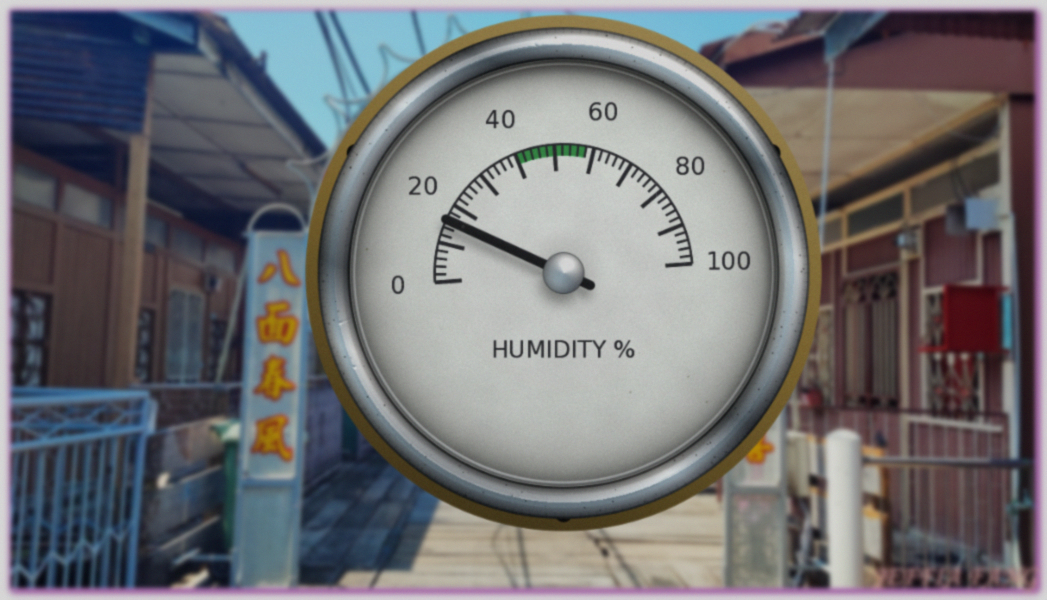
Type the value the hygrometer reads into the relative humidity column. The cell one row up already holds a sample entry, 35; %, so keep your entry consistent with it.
16; %
